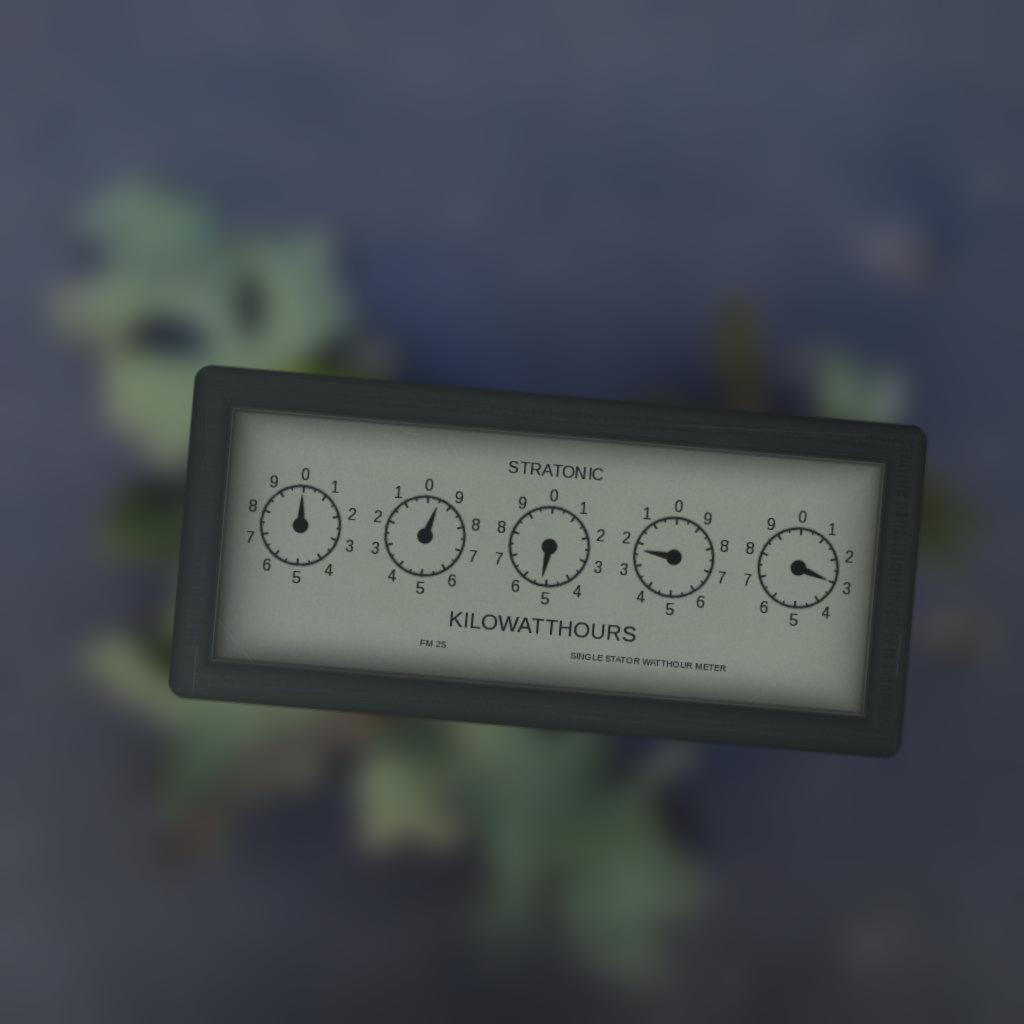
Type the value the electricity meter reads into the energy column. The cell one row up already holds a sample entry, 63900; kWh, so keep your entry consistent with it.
99523; kWh
